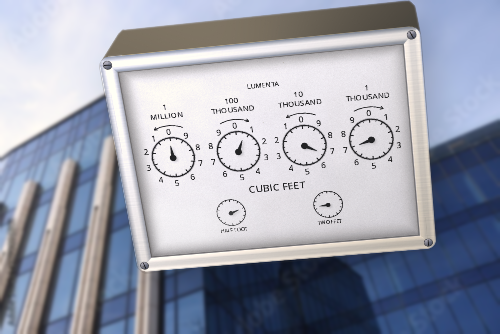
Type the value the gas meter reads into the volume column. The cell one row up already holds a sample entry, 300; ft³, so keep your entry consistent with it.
6700; ft³
